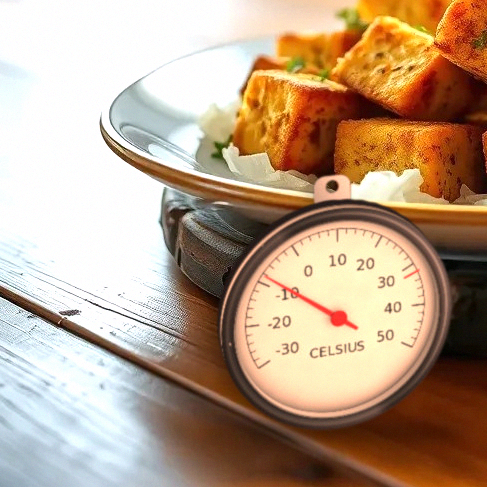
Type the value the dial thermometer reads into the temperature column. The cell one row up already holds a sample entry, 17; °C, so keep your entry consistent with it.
-8; °C
